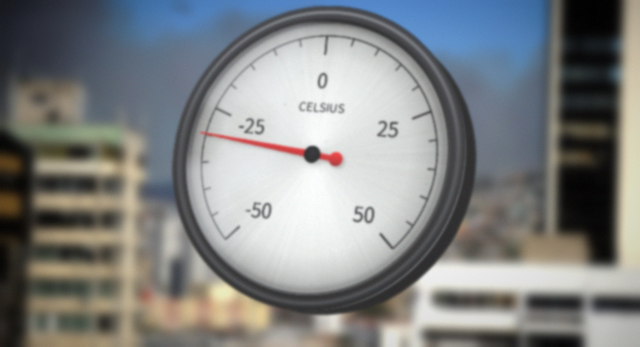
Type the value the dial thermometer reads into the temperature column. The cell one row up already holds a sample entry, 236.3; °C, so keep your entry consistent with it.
-30; °C
